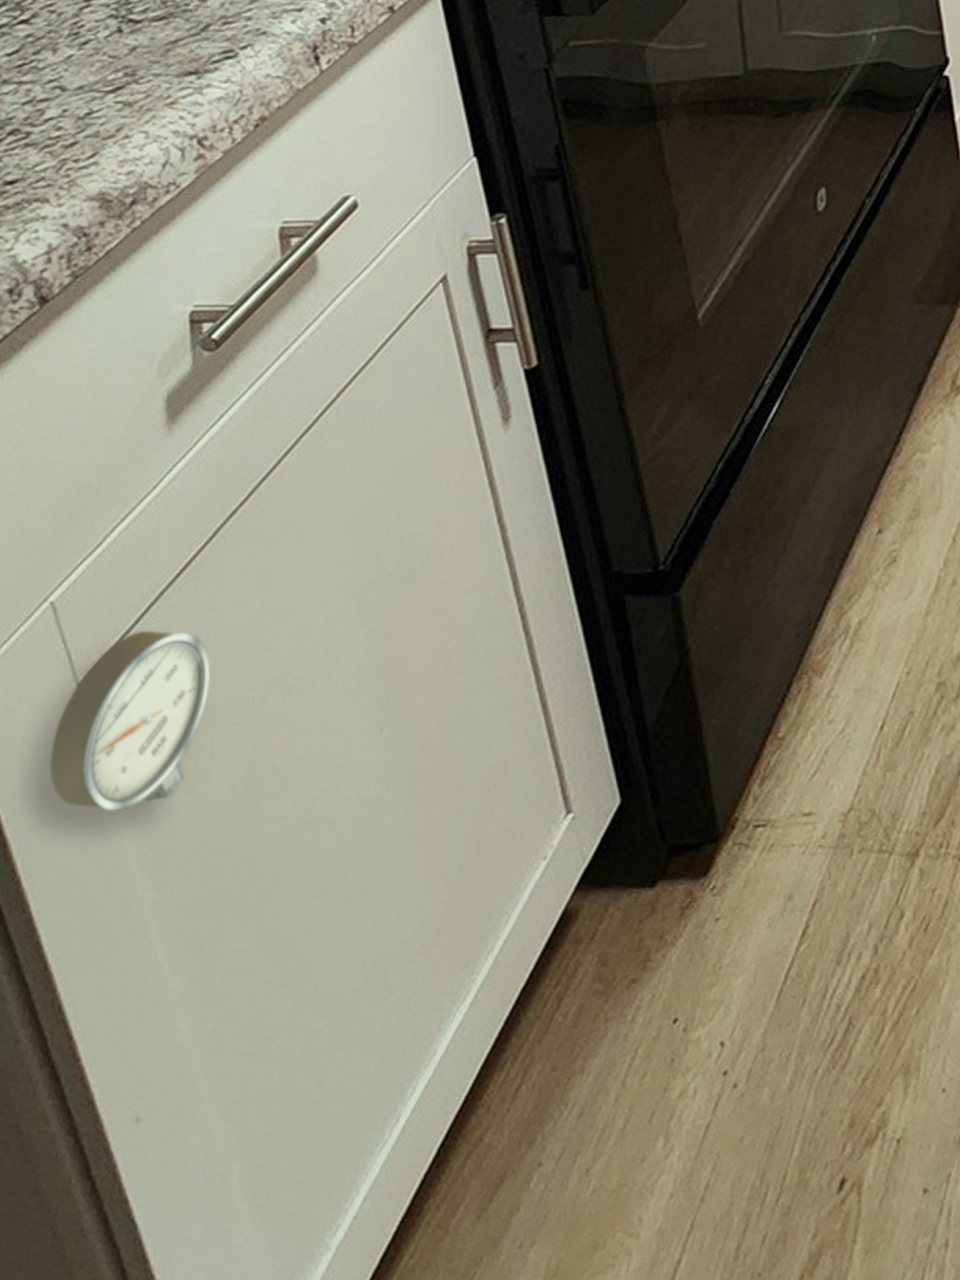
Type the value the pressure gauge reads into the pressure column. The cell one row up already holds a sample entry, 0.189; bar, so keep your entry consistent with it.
60; bar
